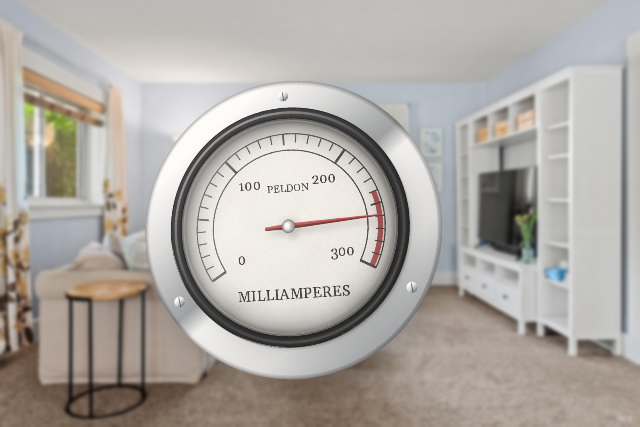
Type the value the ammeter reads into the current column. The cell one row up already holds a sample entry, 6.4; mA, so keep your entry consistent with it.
260; mA
